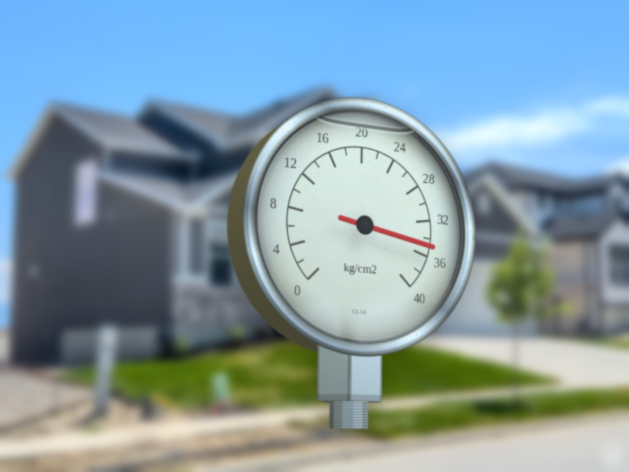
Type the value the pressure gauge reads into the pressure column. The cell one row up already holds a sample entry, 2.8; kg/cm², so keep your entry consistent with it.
35; kg/cm²
